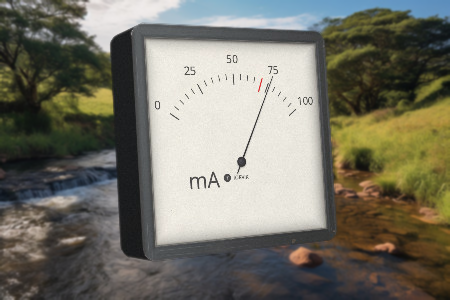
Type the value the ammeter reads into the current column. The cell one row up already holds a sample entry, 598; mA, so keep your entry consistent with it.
75; mA
